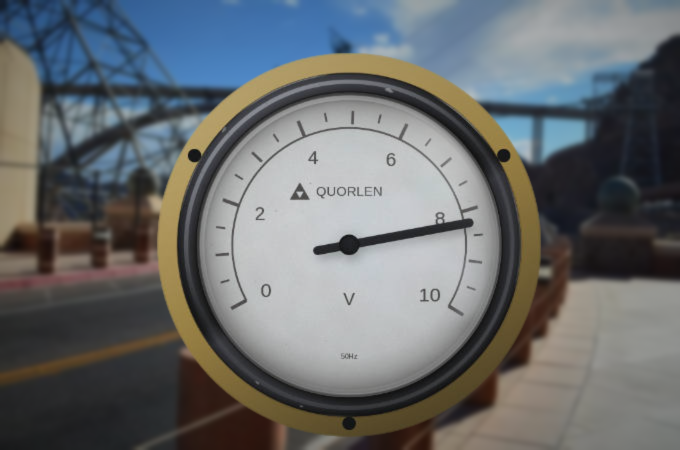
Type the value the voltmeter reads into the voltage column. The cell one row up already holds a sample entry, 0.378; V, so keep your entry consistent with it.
8.25; V
